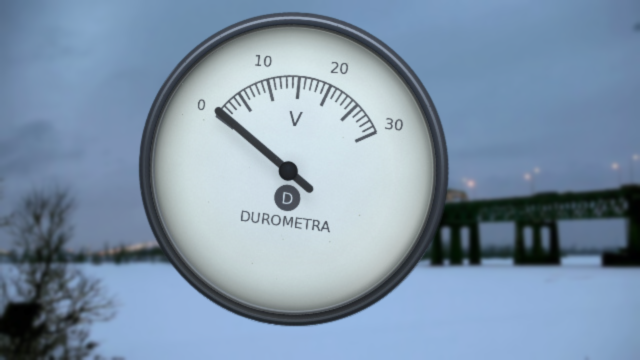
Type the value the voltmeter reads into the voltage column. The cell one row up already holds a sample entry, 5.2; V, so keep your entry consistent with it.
1; V
